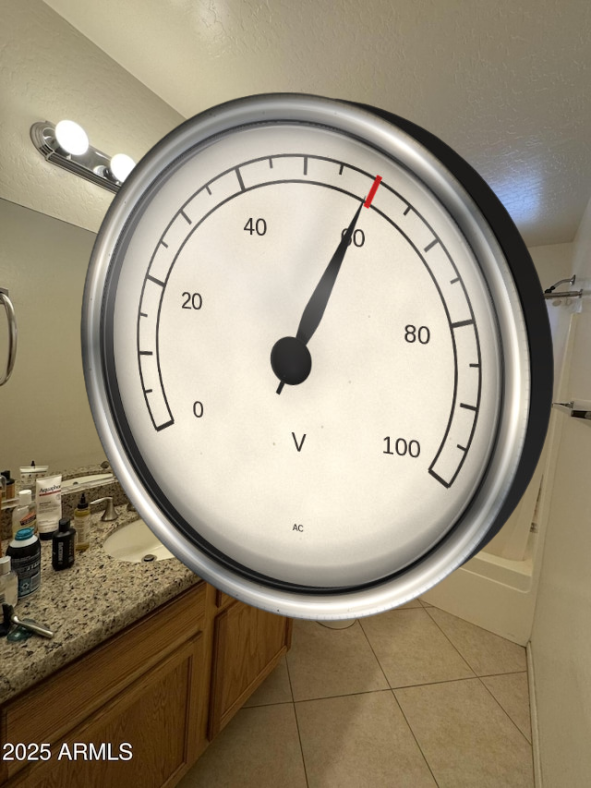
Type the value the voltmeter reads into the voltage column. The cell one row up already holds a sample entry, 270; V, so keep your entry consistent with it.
60; V
